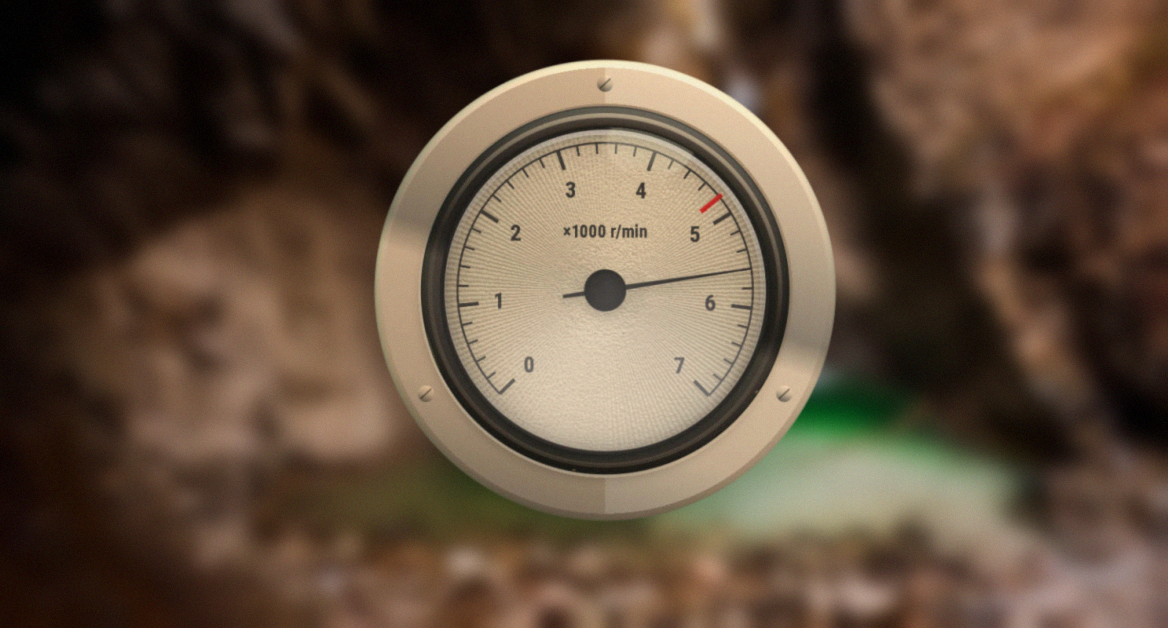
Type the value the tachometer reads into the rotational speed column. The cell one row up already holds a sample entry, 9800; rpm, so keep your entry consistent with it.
5600; rpm
